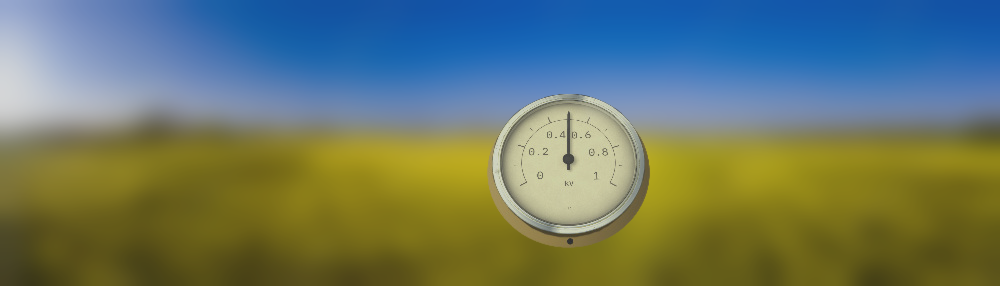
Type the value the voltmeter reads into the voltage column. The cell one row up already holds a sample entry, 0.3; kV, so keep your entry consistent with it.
0.5; kV
